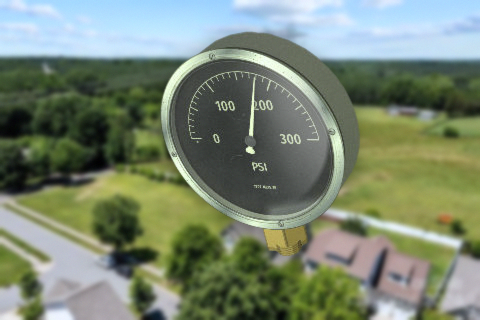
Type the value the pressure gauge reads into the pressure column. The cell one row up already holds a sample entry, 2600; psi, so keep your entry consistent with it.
180; psi
